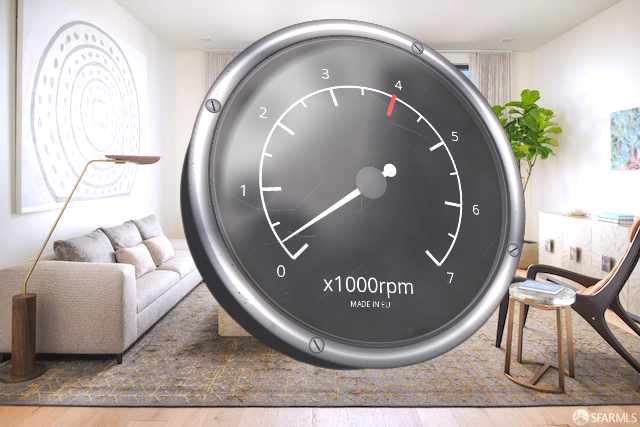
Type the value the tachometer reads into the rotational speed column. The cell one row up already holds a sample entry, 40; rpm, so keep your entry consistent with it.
250; rpm
